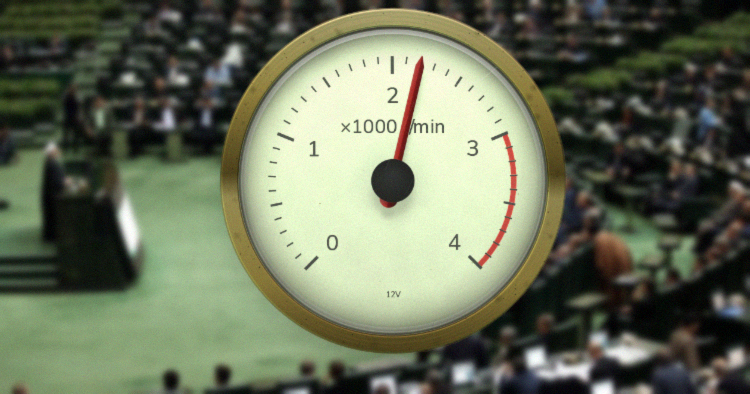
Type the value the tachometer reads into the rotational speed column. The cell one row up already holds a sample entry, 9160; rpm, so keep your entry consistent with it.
2200; rpm
